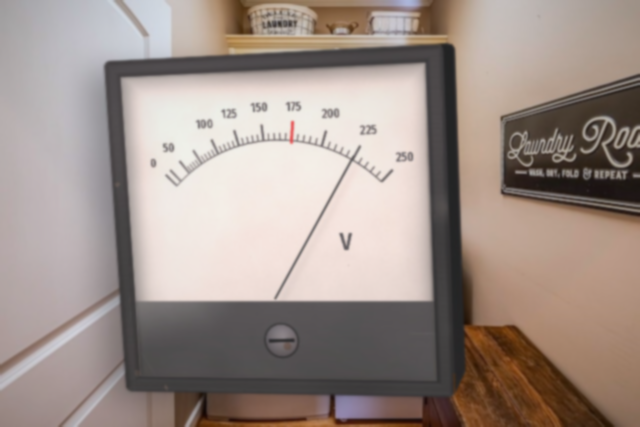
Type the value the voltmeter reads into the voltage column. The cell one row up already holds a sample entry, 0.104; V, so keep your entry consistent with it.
225; V
